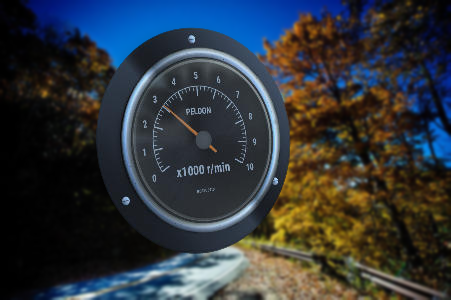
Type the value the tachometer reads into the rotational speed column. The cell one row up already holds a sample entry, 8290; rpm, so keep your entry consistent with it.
3000; rpm
